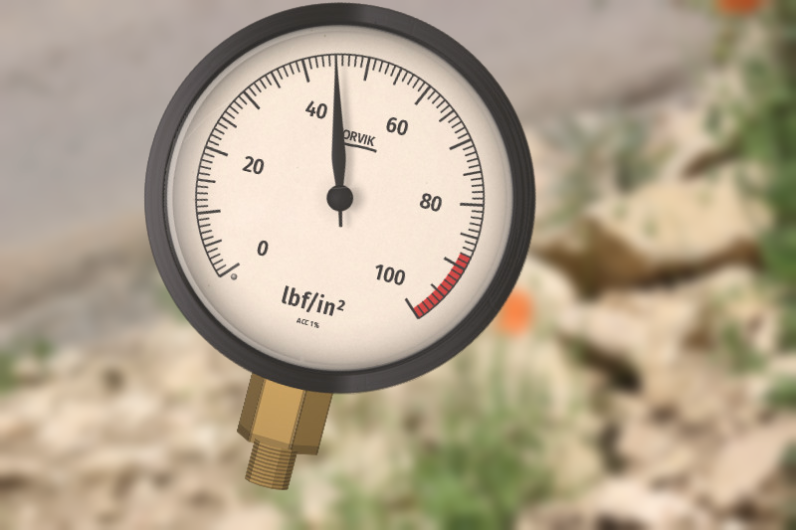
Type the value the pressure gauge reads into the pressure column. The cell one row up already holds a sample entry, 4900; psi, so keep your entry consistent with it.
45; psi
